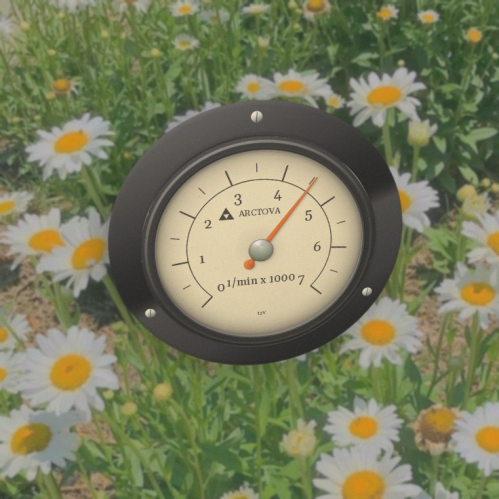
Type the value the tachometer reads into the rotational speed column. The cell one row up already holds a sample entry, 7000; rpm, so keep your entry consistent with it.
4500; rpm
